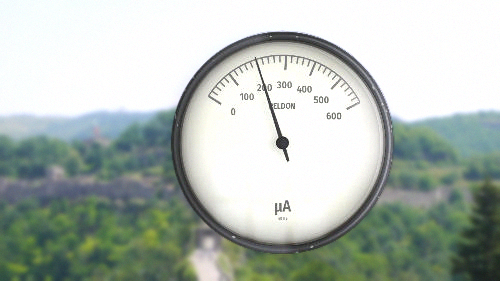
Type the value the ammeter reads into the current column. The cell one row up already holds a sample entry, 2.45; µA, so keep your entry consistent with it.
200; µA
